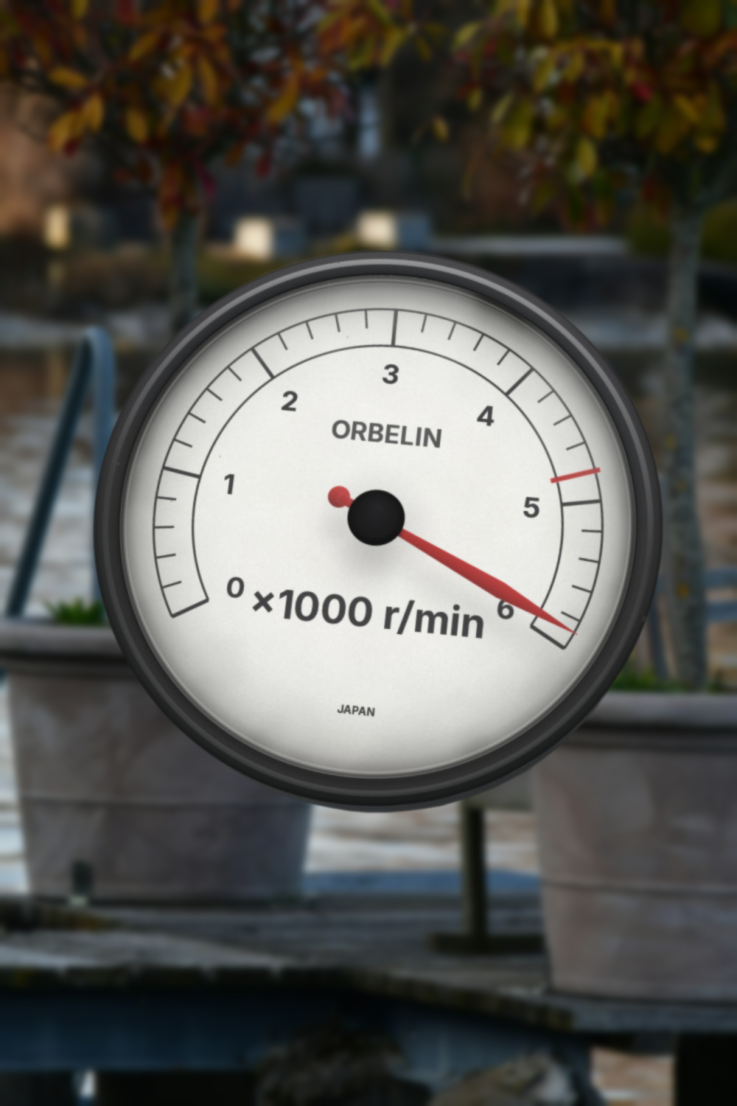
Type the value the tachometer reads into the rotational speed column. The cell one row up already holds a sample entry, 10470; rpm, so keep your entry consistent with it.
5900; rpm
